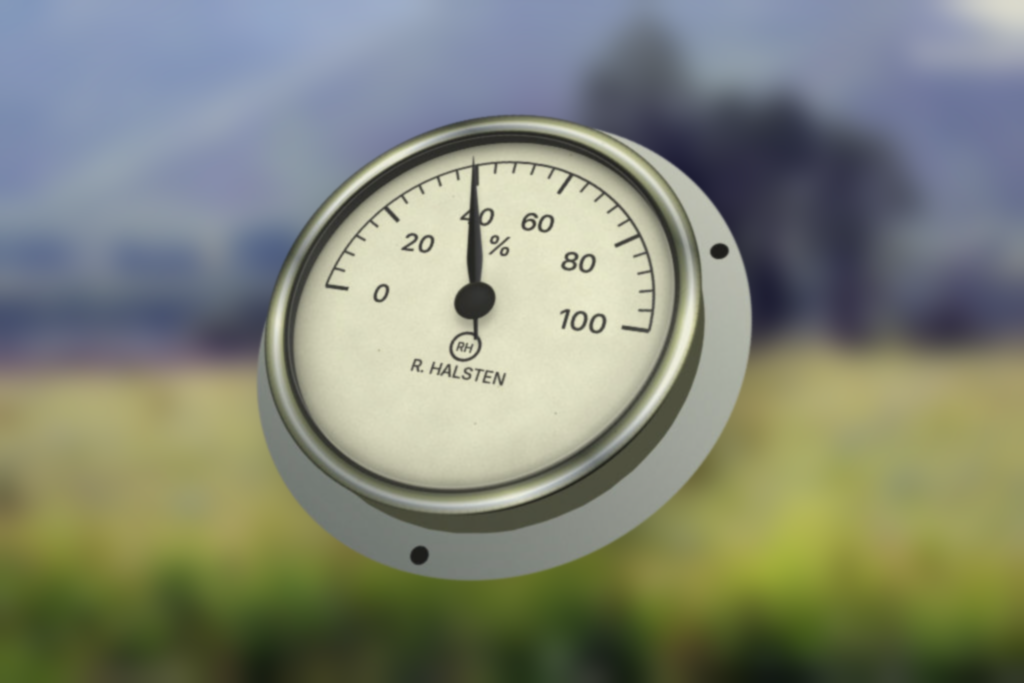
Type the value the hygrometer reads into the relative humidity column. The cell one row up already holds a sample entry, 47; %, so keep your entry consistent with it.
40; %
